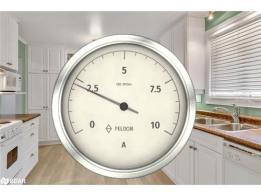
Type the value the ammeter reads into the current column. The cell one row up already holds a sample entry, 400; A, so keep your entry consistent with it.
2.25; A
